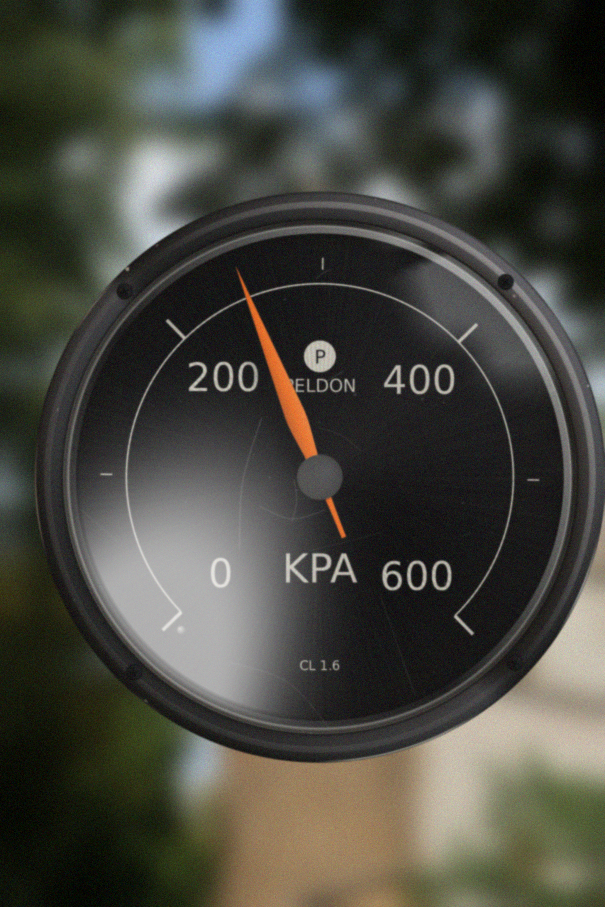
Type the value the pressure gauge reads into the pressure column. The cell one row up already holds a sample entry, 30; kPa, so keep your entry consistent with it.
250; kPa
